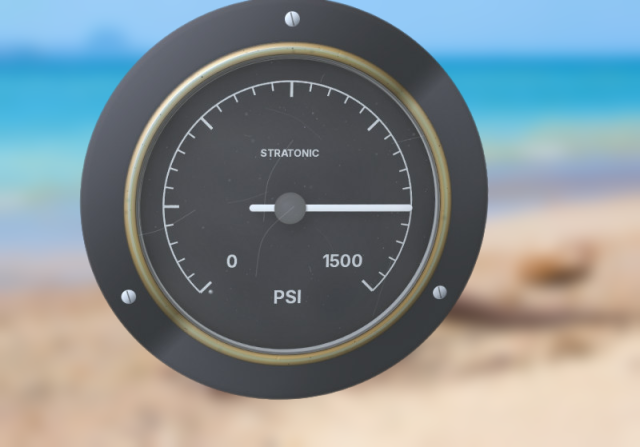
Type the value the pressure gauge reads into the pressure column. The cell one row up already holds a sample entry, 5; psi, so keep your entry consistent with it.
1250; psi
